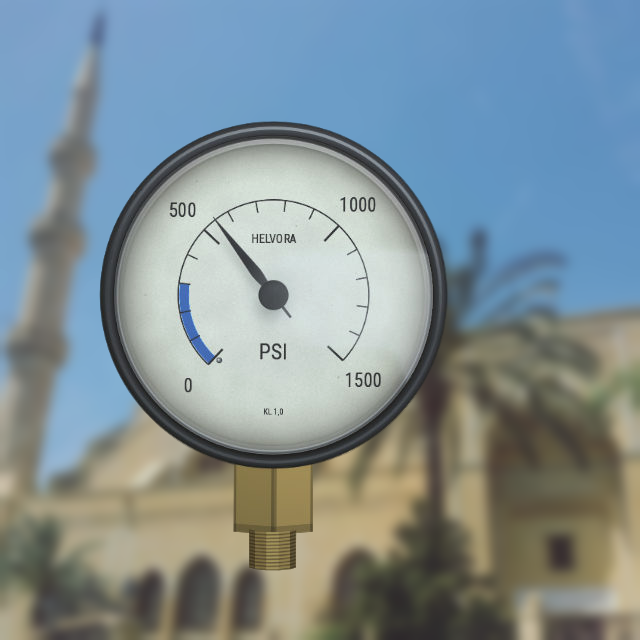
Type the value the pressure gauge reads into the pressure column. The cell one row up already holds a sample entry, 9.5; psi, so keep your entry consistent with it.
550; psi
